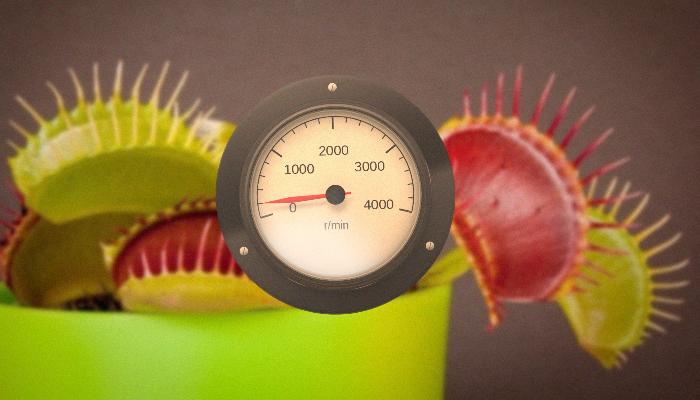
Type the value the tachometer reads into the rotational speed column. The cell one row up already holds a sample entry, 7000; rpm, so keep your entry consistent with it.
200; rpm
